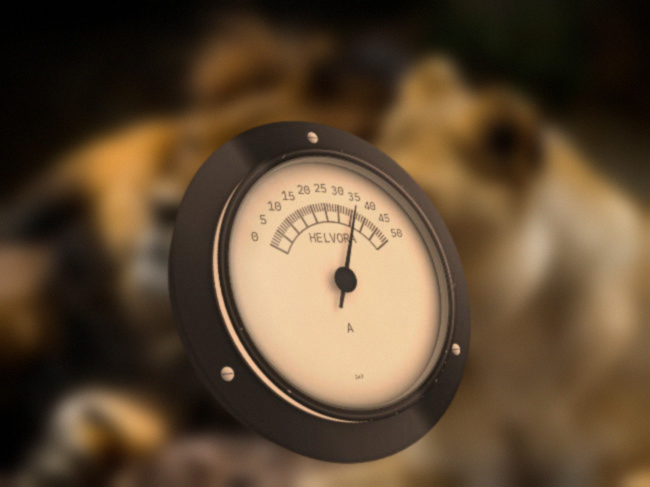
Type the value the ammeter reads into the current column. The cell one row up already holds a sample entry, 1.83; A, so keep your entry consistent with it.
35; A
